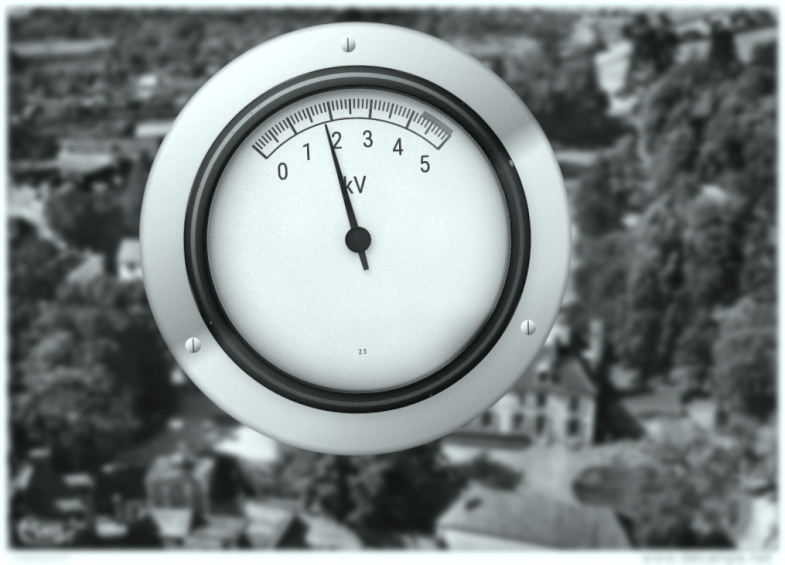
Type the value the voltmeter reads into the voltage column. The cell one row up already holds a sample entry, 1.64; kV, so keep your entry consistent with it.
1.8; kV
